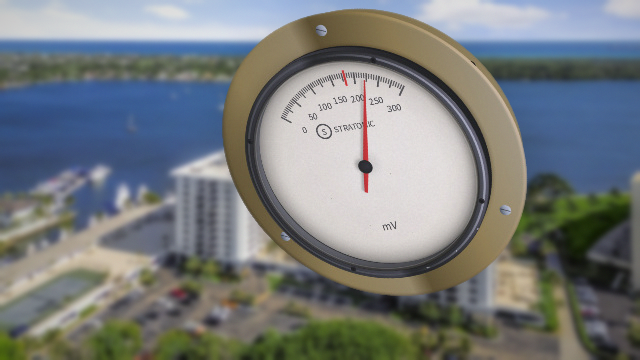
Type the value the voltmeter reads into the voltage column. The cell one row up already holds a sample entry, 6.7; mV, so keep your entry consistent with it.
225; mV
